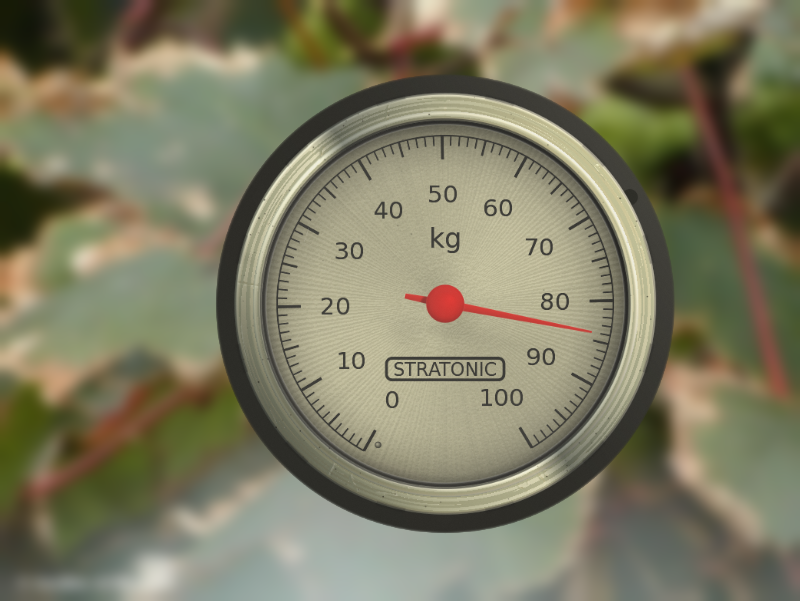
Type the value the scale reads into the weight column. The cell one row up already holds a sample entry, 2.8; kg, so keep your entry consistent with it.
84; kg
